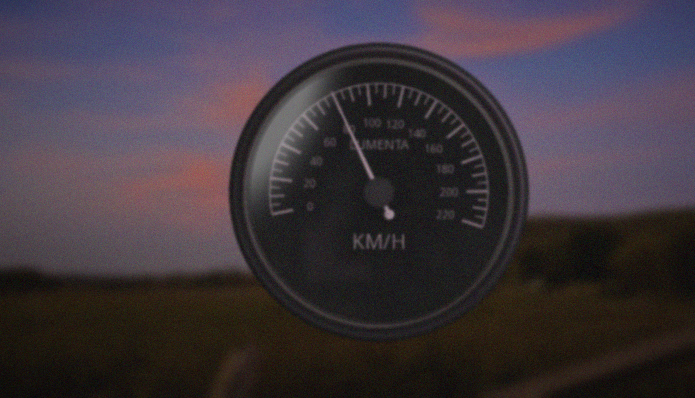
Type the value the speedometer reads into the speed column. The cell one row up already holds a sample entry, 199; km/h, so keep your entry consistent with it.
80; km/h
